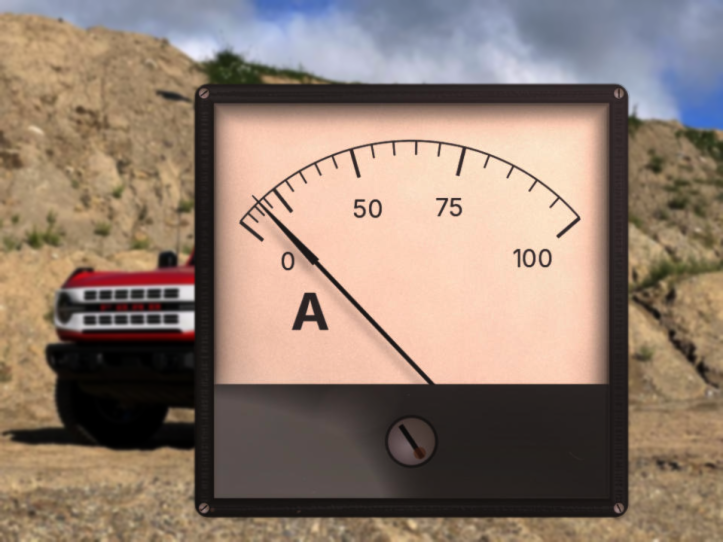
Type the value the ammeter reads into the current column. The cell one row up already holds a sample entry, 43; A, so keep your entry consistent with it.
17.5; A
